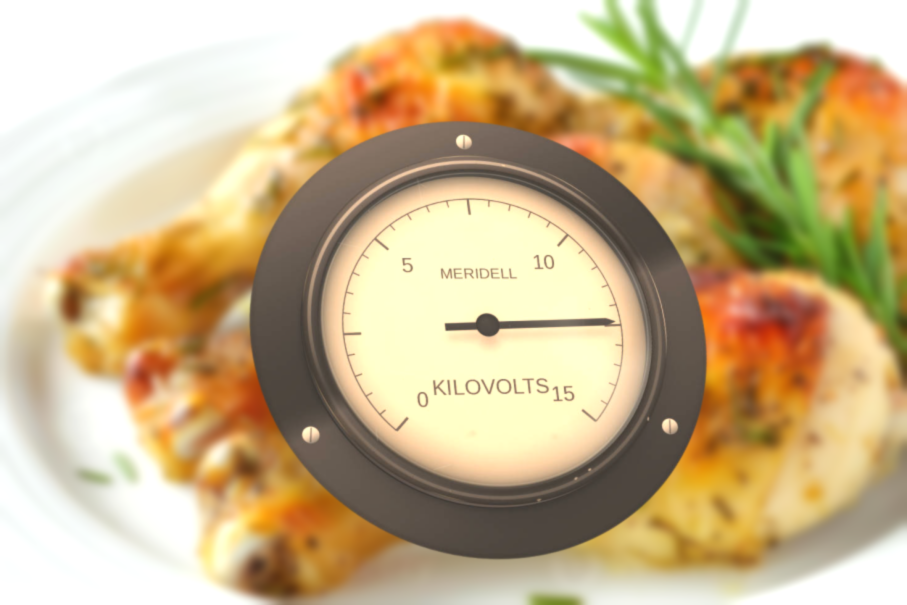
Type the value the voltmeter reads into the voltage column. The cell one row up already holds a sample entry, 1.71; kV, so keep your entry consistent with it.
12.5; kV
